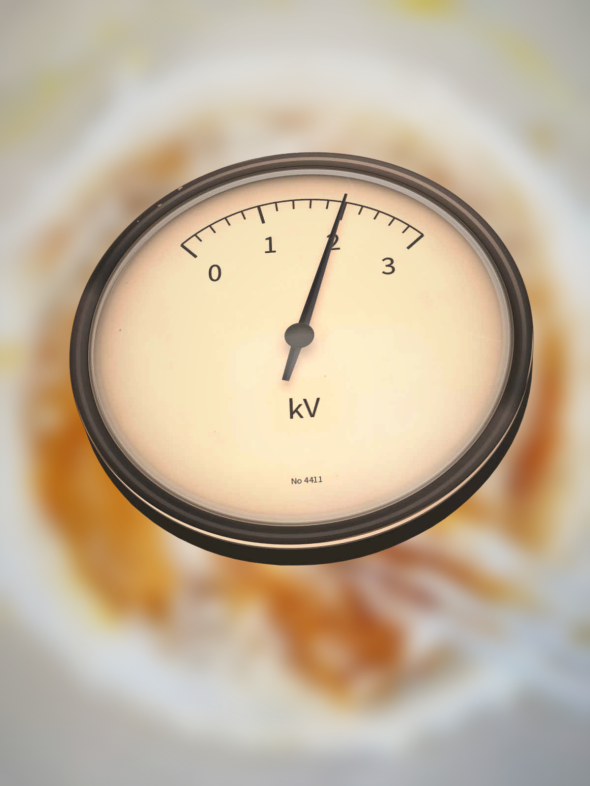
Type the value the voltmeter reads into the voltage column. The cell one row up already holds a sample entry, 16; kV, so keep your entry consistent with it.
2; kV
